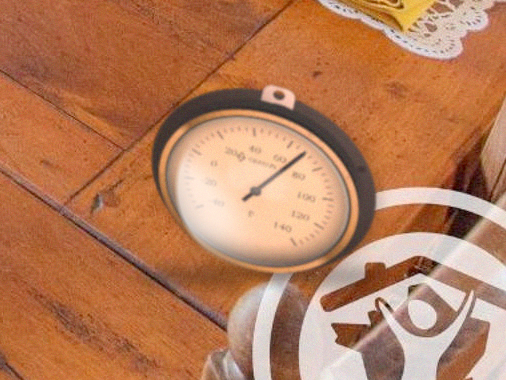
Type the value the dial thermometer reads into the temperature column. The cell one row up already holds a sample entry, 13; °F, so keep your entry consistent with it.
68; °F
